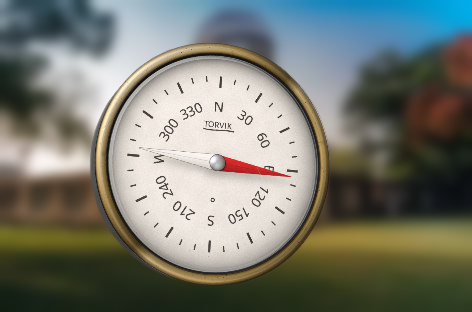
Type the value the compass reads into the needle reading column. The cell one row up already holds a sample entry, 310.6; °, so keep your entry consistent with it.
95; °
